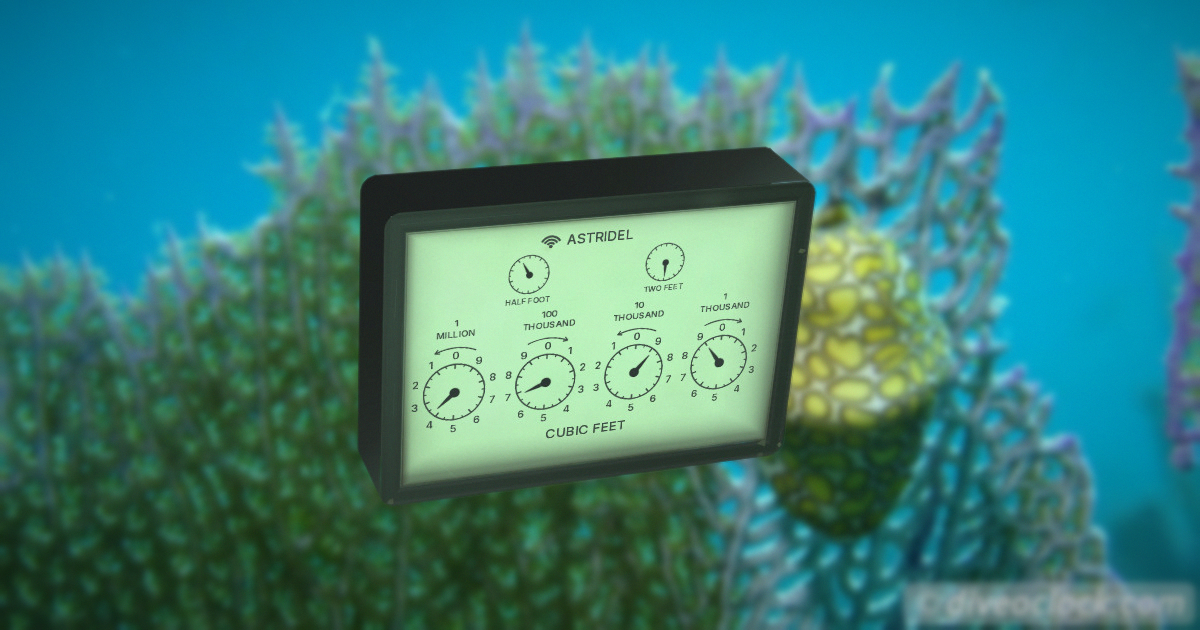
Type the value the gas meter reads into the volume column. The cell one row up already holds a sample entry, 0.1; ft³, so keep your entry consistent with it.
368900; ft³
